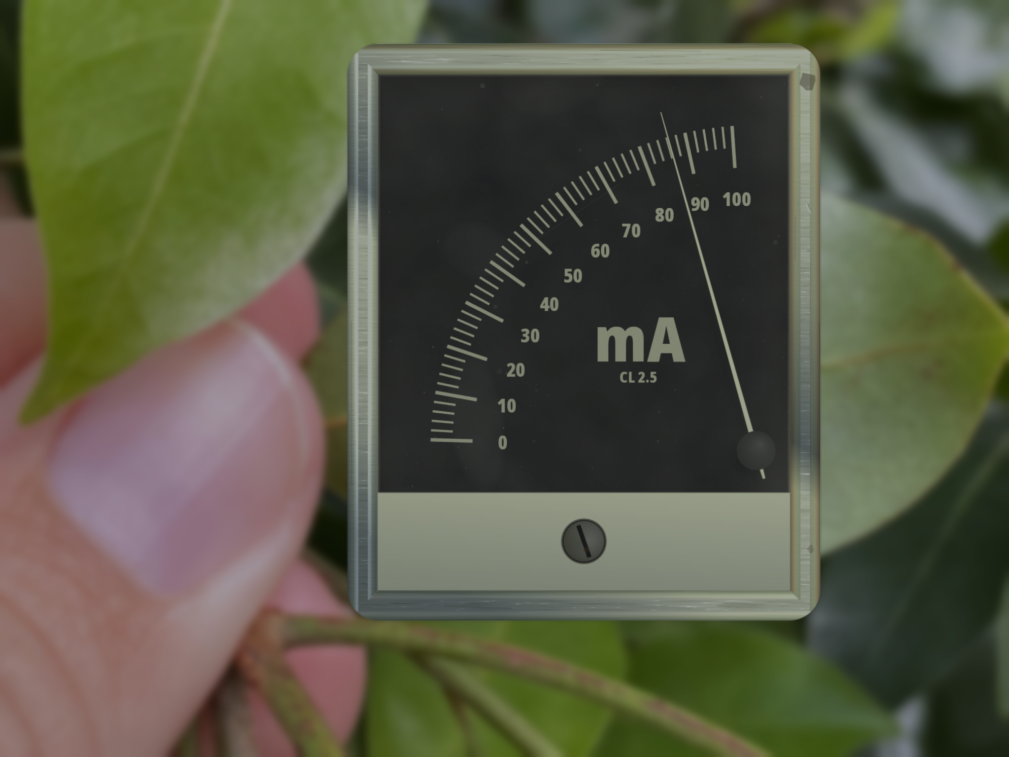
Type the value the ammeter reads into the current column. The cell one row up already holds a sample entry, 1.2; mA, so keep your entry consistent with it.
86; mA
